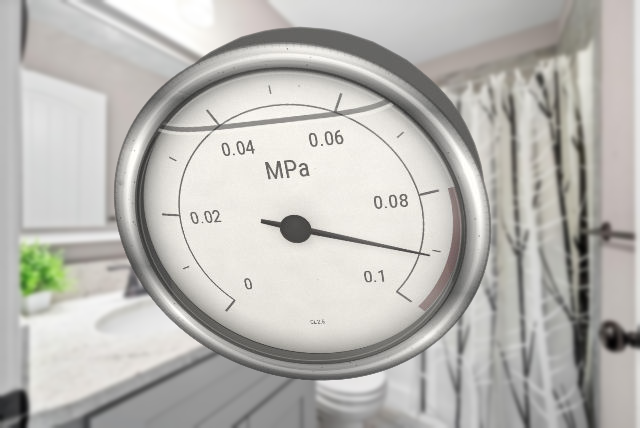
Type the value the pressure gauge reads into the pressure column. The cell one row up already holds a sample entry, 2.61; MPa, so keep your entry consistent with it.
0.09; MPa
